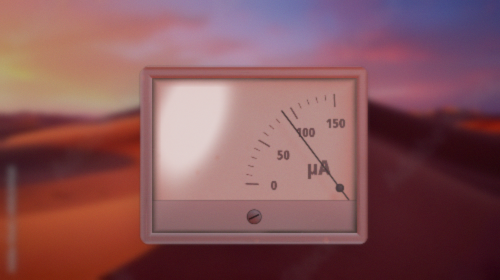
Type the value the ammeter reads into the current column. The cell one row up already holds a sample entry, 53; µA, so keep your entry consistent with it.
90; µA
